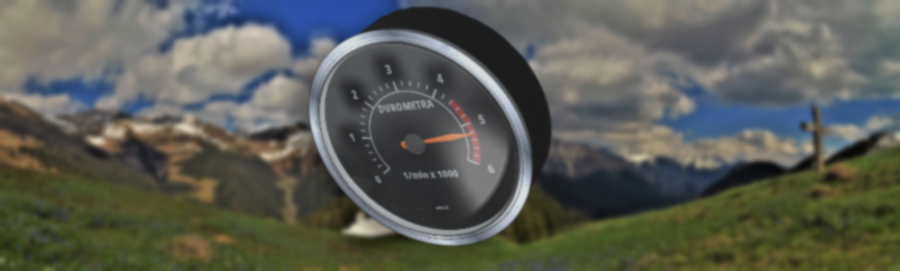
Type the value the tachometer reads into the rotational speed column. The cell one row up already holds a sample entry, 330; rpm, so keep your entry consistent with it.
5200; rpm
